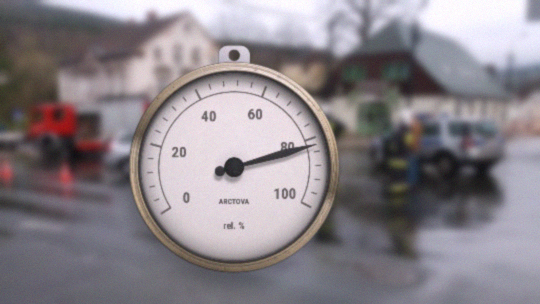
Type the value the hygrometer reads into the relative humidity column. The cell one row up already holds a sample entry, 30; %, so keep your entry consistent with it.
82; %
